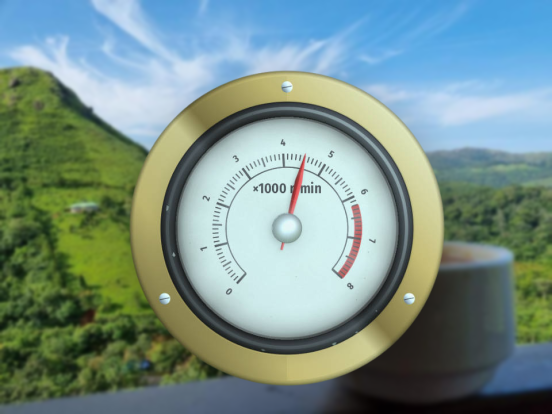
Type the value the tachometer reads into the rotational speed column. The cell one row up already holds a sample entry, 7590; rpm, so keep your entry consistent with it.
4500; rpm
